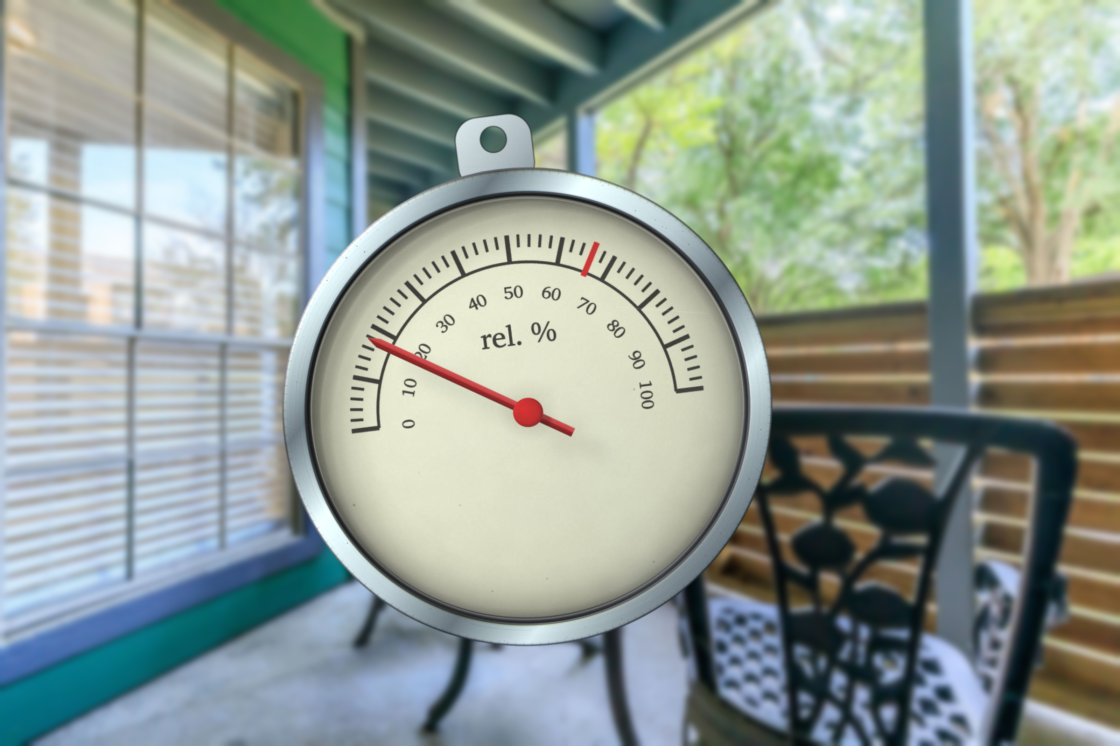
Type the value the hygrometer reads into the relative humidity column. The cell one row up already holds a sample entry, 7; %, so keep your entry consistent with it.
18; %
